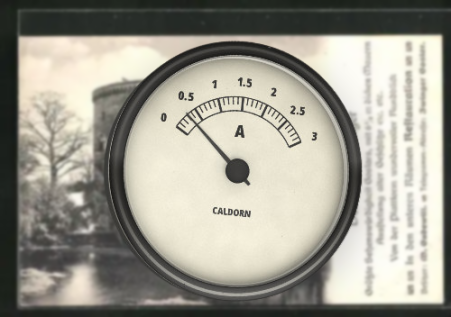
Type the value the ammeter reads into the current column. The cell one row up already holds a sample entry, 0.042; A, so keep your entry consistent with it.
0.3; A
